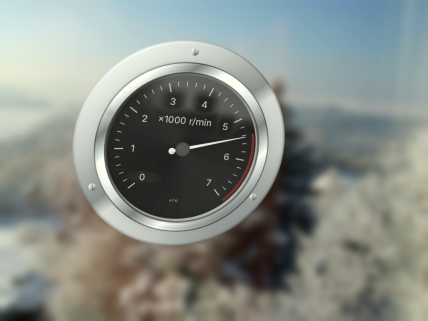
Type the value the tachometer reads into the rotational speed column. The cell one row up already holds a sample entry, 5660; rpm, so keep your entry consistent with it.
5400; rpm
